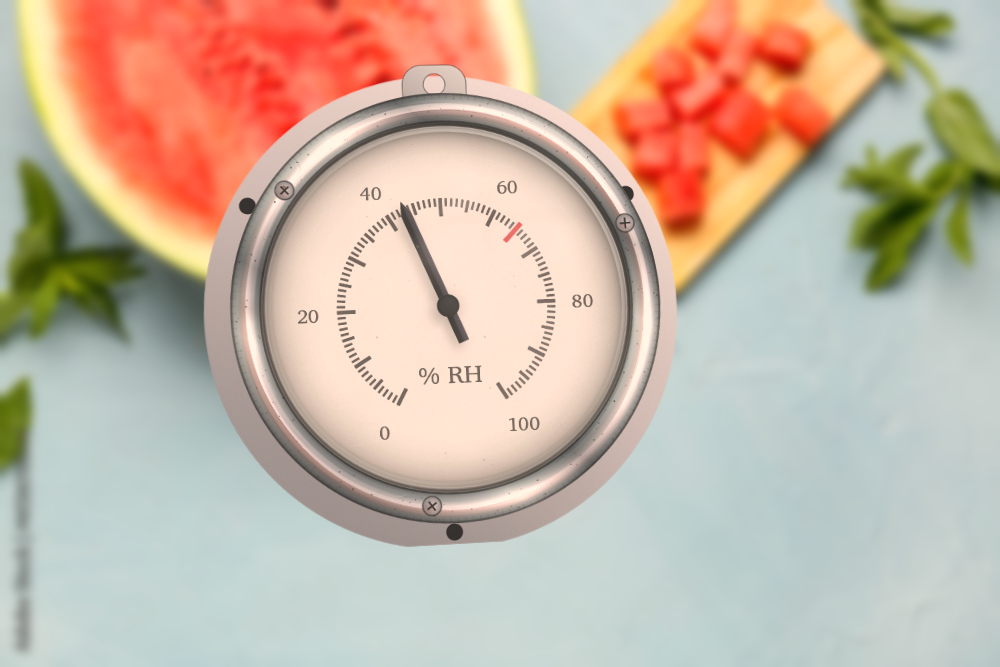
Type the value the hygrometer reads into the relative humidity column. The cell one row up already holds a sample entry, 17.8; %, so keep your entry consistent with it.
43; %
